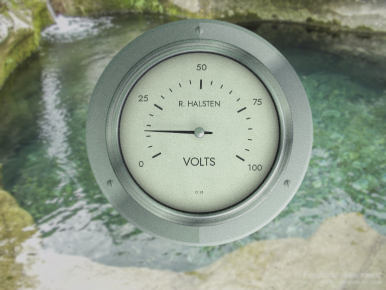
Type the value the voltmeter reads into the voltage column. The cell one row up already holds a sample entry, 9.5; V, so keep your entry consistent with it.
12.5; V
